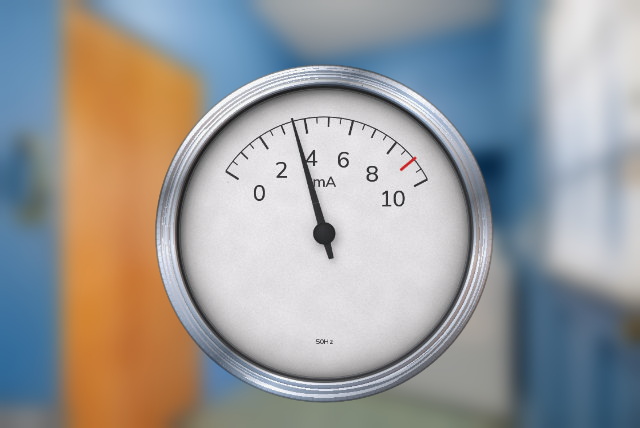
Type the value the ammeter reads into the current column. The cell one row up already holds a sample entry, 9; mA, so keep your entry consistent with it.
3.5; mA
